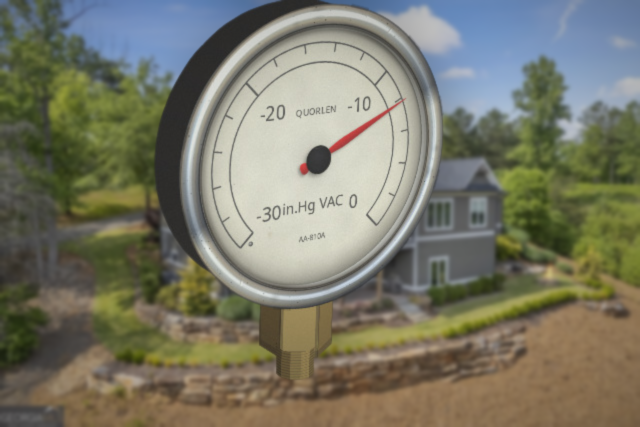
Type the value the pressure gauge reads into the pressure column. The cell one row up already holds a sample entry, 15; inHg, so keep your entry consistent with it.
-8; inHg
